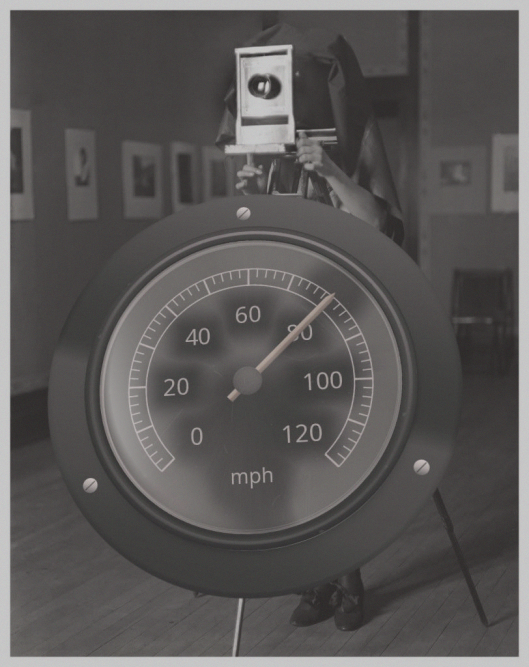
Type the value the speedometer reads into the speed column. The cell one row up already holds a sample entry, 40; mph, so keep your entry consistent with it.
80; mph
